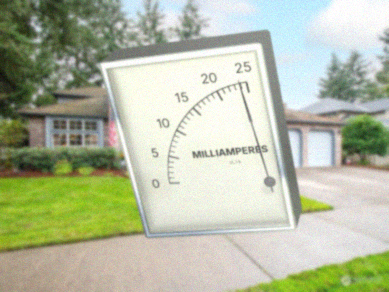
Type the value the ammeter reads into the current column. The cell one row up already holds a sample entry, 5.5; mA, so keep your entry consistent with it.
24; mA
